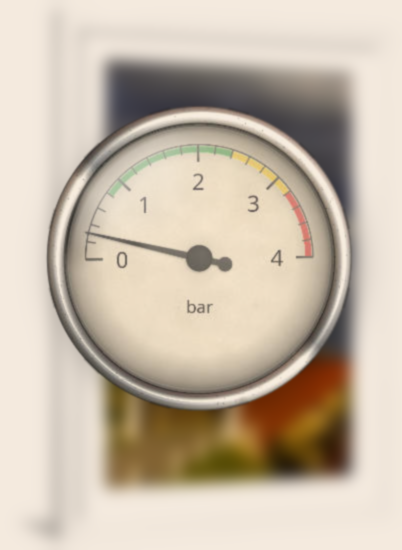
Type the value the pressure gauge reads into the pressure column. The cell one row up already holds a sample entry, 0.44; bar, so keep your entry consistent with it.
0.3; bar
